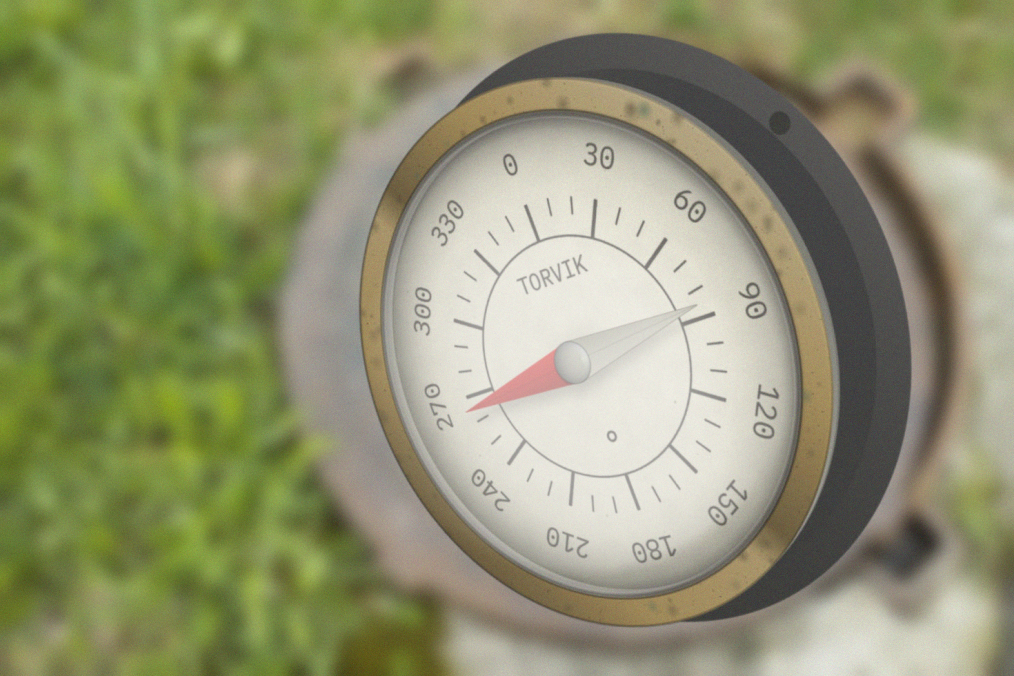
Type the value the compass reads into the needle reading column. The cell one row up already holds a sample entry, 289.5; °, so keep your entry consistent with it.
265; °
